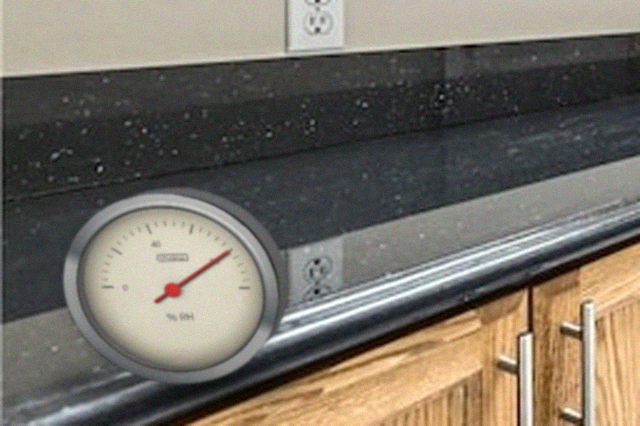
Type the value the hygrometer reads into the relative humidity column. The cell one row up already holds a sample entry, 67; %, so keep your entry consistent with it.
80; %
